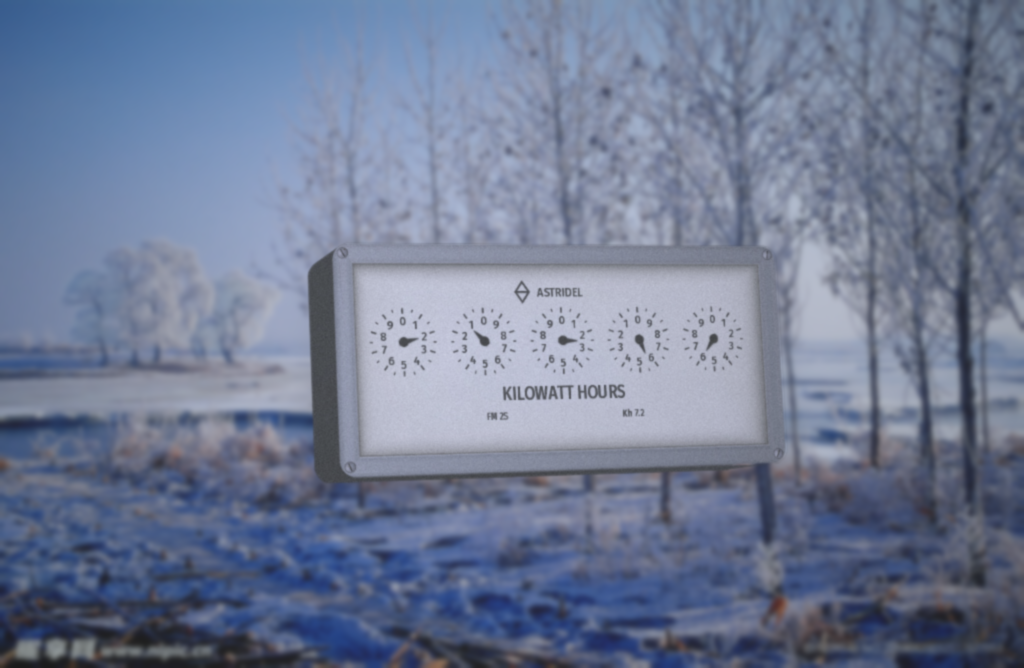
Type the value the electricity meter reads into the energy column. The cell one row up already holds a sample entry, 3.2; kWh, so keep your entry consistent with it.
21256; kWh
